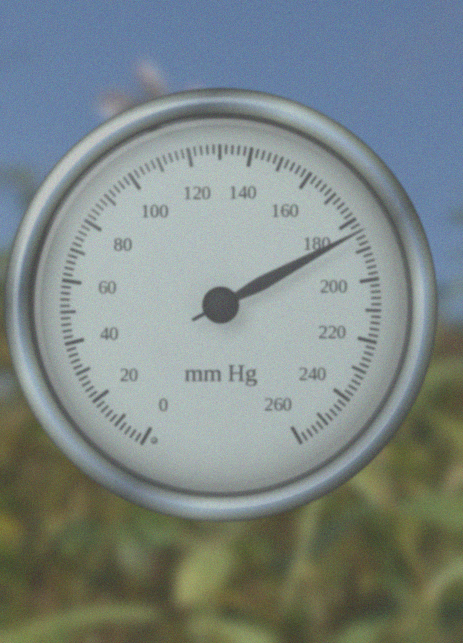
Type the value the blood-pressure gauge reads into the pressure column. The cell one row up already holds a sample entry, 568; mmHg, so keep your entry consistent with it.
184; mmHg
